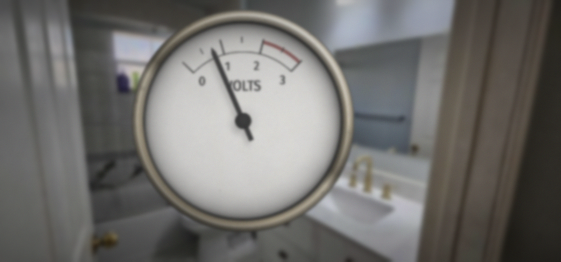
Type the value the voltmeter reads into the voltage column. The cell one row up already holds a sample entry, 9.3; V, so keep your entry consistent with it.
0.75; V
